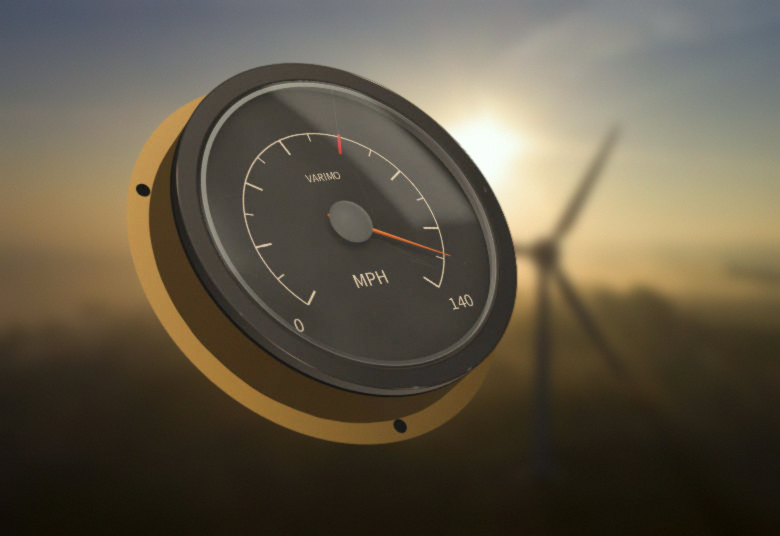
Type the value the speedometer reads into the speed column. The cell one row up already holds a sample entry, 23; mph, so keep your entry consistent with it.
130; mph
